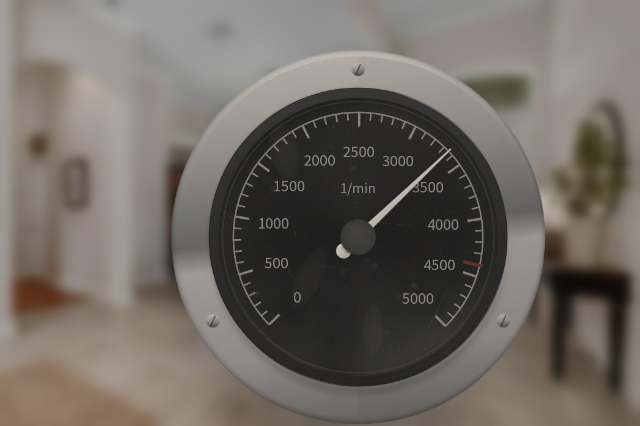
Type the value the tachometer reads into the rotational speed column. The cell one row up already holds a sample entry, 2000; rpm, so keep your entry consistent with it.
3350; rpm
